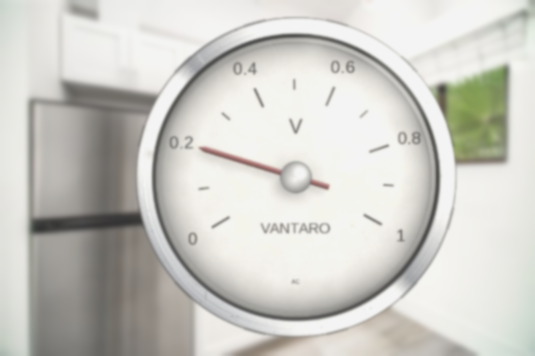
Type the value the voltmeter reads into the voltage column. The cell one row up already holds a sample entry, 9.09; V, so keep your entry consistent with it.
0.2; V
